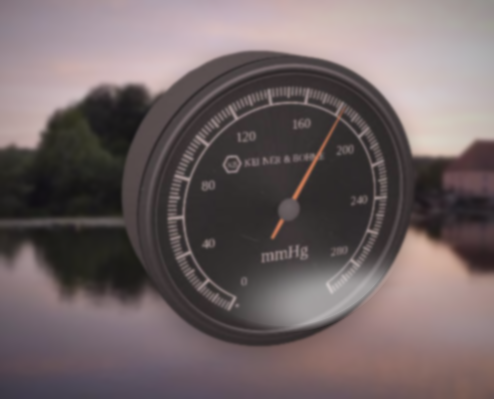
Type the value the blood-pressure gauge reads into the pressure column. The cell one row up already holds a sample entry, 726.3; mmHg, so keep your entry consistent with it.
180; mmHg
